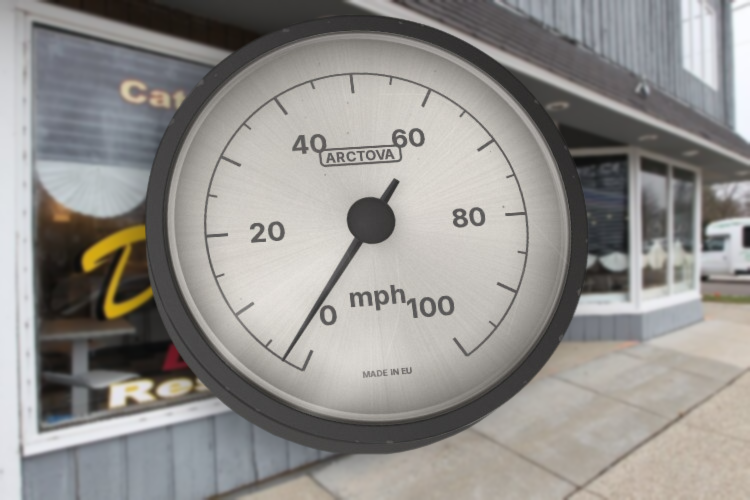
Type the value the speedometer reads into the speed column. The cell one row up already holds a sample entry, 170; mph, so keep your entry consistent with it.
2.5; mph
